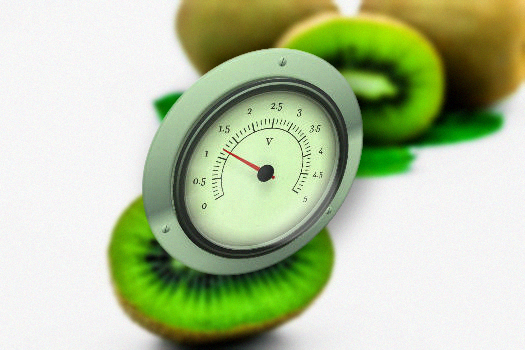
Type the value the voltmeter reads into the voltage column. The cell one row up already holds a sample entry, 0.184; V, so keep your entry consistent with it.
1.2; V
